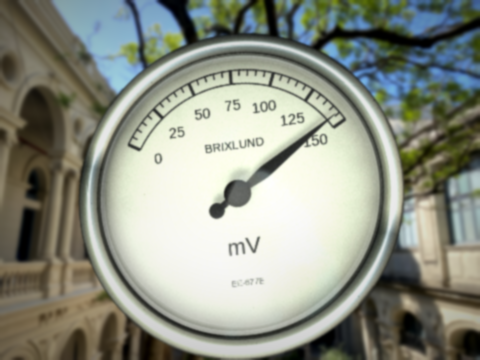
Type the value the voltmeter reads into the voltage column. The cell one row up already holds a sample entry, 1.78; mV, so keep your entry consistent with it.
145; mV
